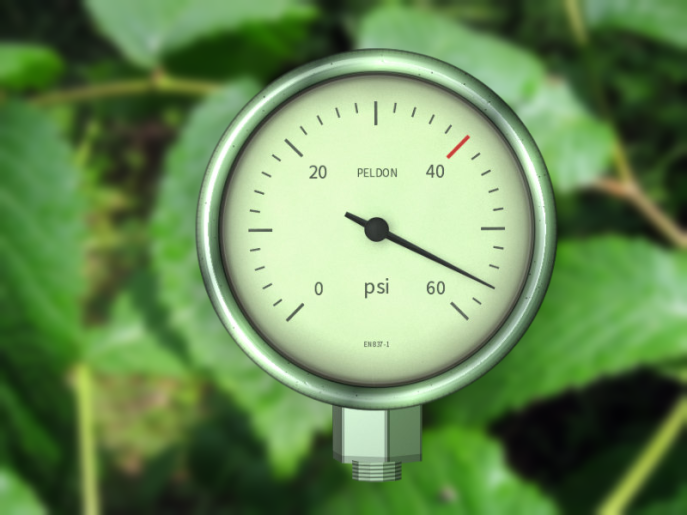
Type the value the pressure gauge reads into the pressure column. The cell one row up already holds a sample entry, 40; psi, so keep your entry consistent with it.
56; psi
